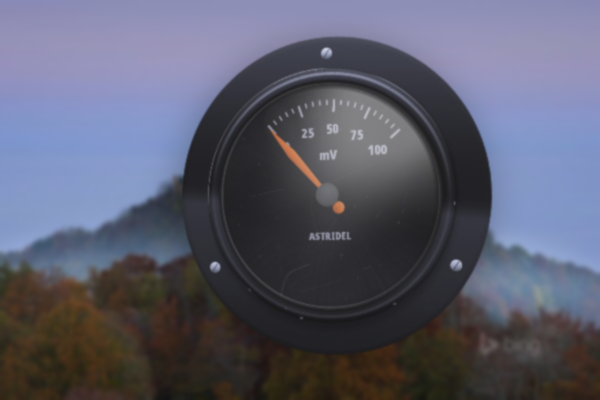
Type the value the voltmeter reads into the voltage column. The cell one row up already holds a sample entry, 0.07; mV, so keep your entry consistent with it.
0; mV
